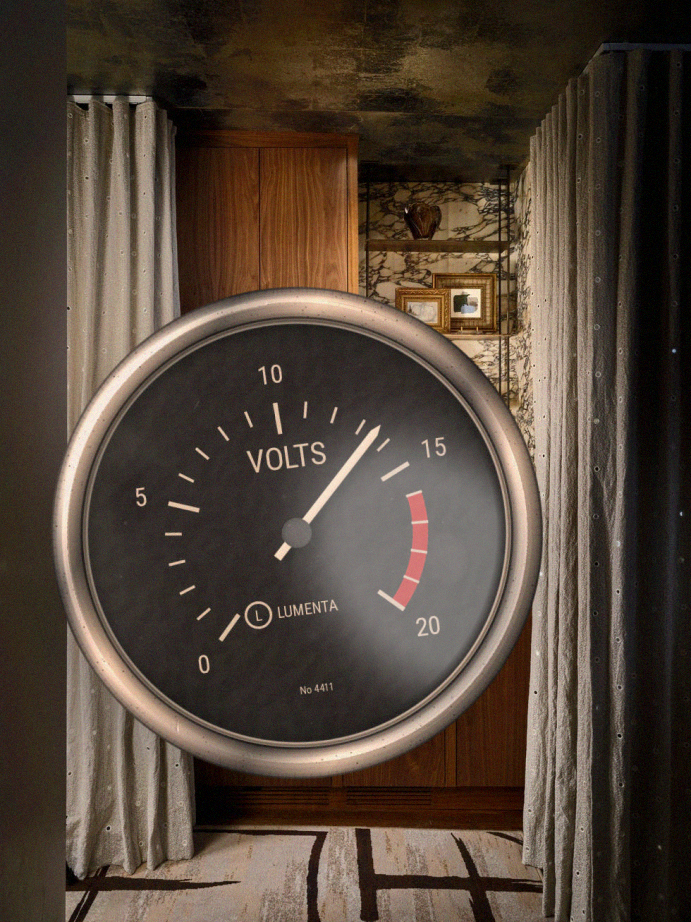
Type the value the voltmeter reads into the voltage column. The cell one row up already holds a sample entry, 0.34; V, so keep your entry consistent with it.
13.5; V
